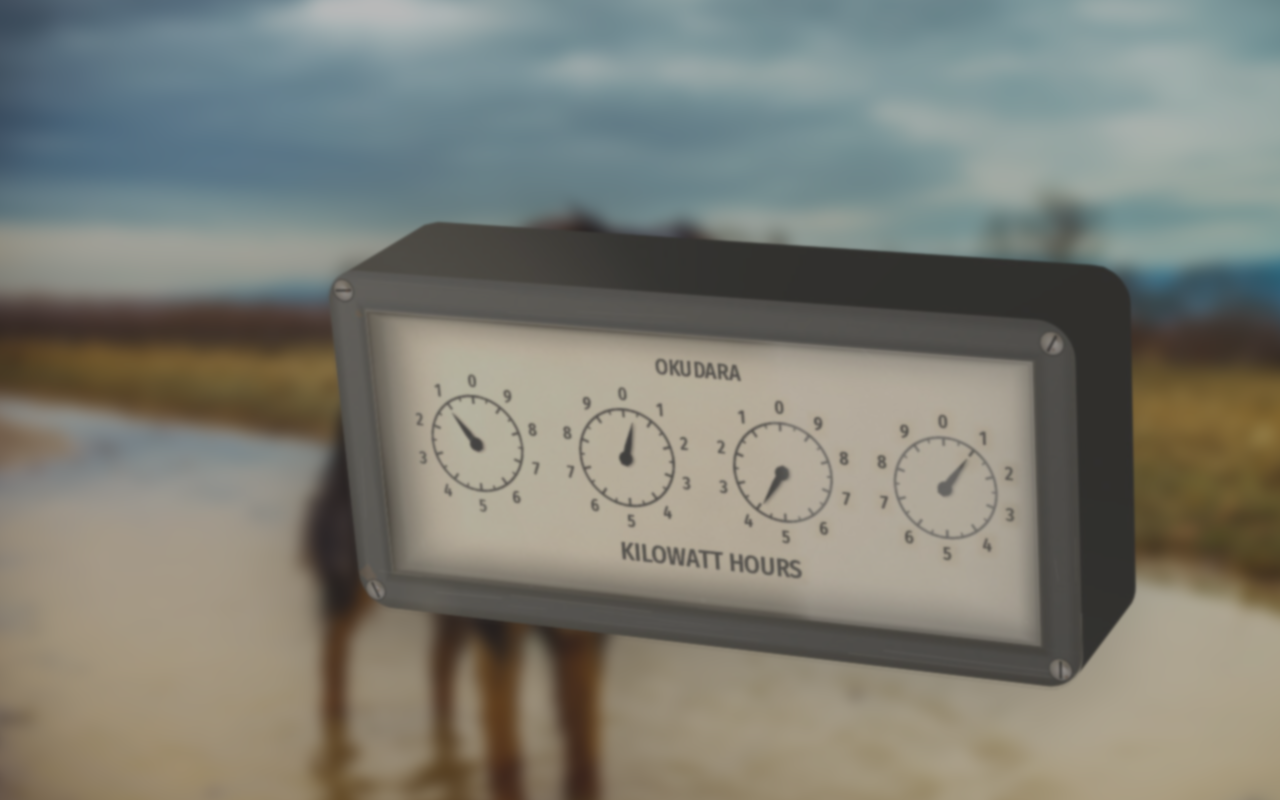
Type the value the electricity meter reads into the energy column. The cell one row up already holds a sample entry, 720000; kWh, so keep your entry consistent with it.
1041; kWh
